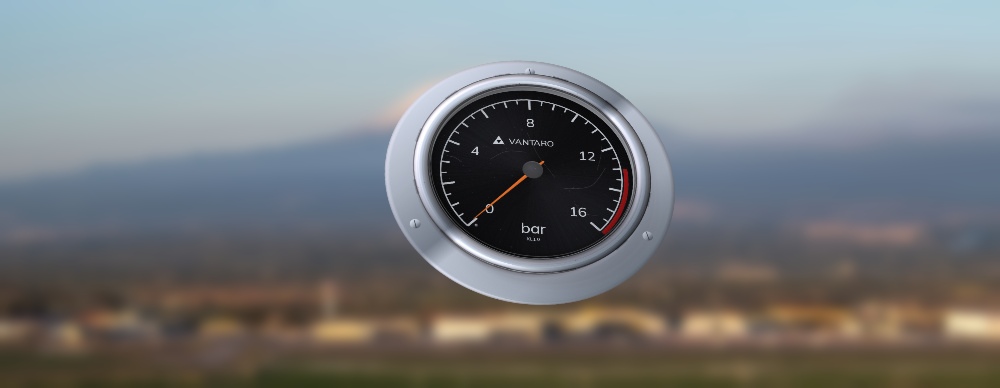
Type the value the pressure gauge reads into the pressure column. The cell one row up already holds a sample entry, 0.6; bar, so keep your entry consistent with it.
0; bar
